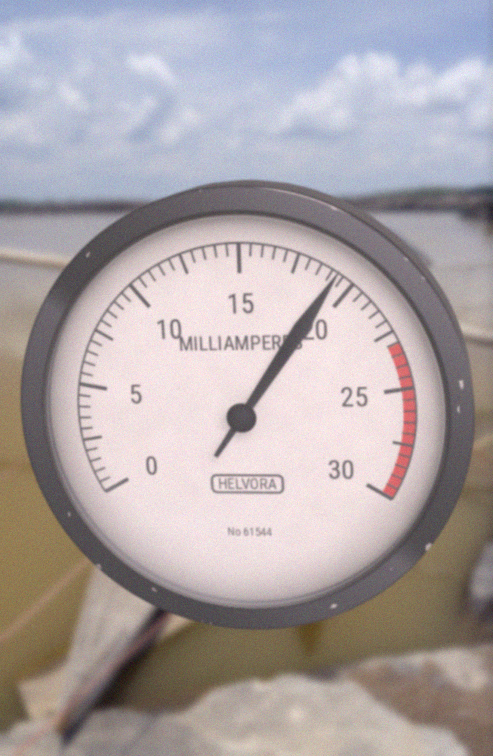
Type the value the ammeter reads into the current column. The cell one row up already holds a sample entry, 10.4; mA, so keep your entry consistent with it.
19.25; mA
